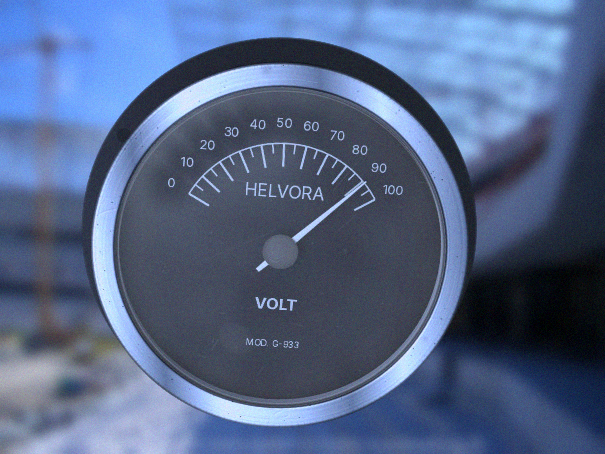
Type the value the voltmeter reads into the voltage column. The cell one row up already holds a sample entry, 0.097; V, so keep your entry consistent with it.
90; V
